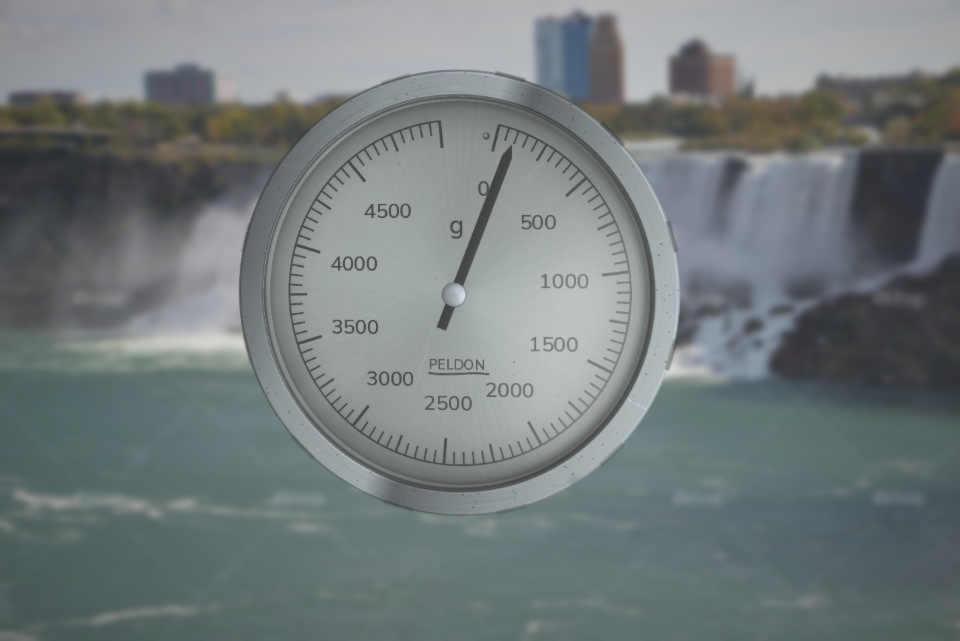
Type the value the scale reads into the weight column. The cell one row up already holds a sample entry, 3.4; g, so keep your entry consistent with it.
100; g
